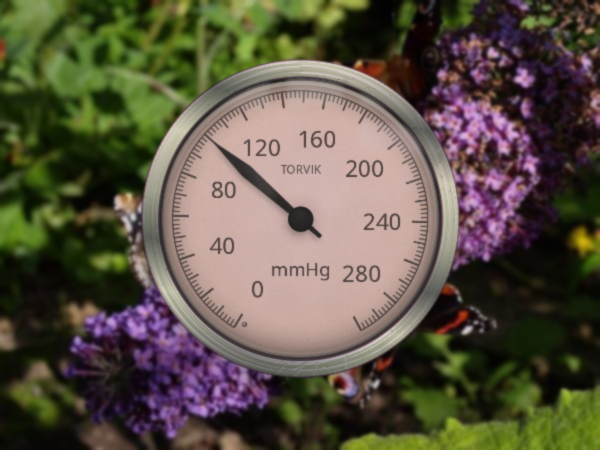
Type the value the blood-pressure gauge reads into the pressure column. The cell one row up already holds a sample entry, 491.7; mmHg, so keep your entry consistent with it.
100; mmHg
